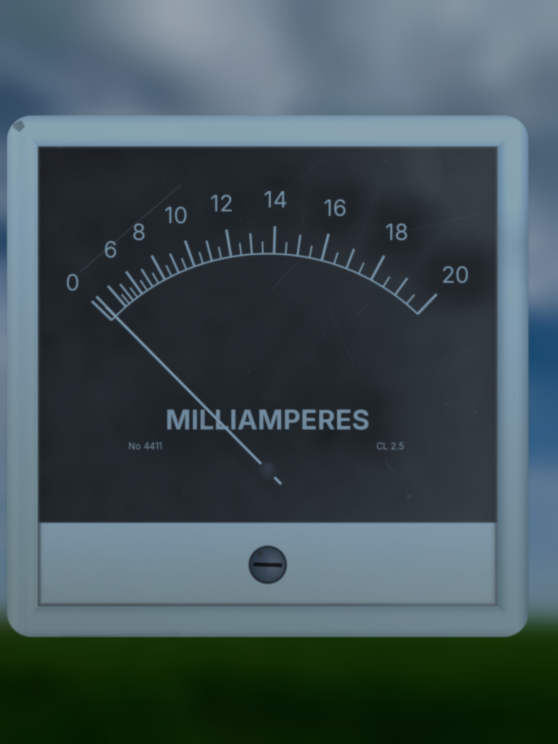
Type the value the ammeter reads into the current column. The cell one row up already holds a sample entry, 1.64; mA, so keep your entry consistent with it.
2; mA
